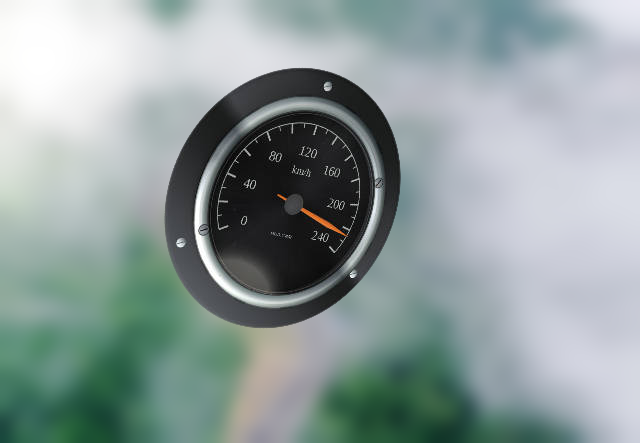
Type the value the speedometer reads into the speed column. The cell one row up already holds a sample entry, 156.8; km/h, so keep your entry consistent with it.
225; km/h
